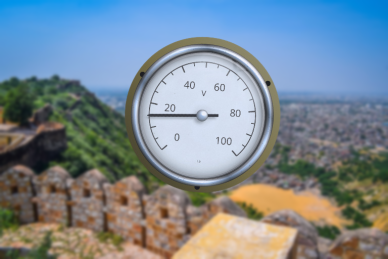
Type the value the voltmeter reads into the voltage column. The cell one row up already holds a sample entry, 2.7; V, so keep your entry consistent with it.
15; V
